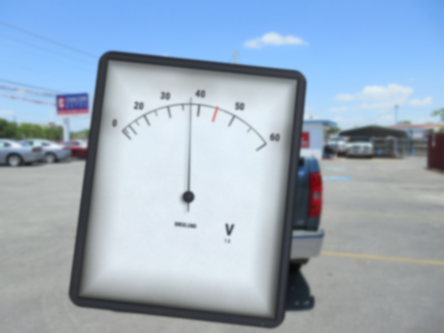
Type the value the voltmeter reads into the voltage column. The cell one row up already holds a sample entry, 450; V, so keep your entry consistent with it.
37.5; V
